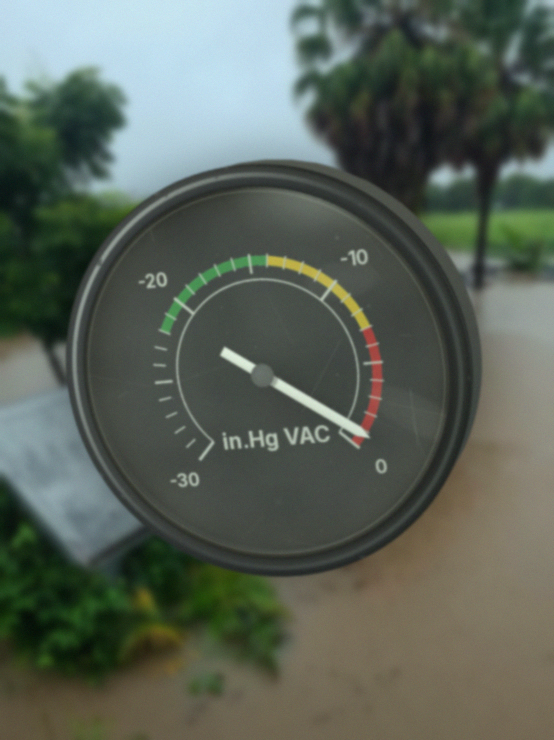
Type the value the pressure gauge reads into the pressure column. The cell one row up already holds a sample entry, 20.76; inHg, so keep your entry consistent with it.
-1; inHg
